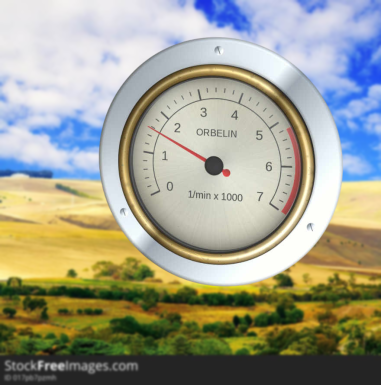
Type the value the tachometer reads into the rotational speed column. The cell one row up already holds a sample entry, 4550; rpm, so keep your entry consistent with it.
1600; rpm
